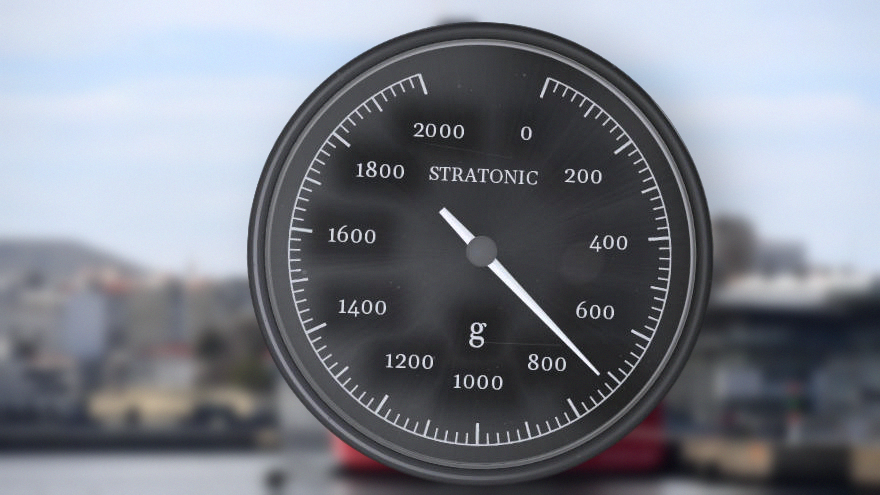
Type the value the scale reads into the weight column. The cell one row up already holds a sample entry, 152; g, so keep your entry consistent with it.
720; g
